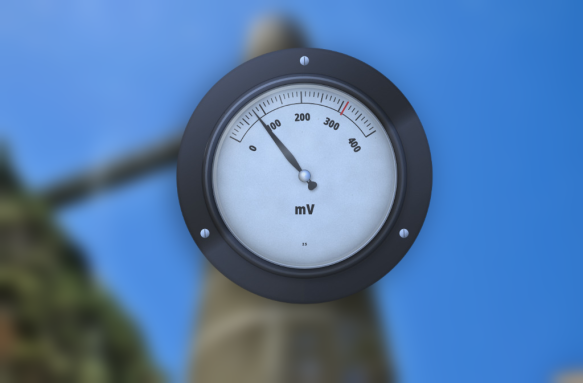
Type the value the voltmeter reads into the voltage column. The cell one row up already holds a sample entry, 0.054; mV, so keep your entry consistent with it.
80; mV
